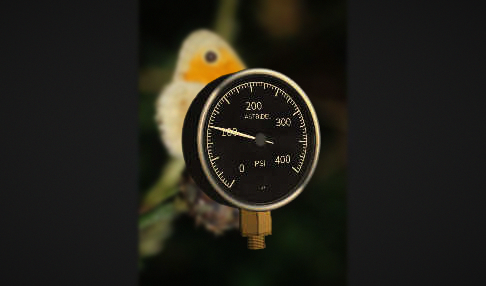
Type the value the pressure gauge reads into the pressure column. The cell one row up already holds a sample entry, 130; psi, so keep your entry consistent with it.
100; psi
